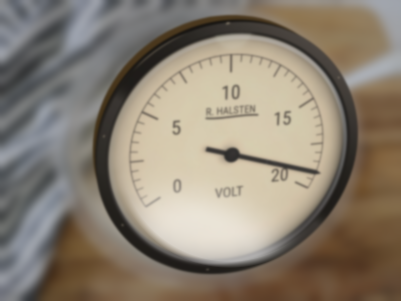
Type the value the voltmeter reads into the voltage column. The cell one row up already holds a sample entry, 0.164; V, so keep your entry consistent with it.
19; V
